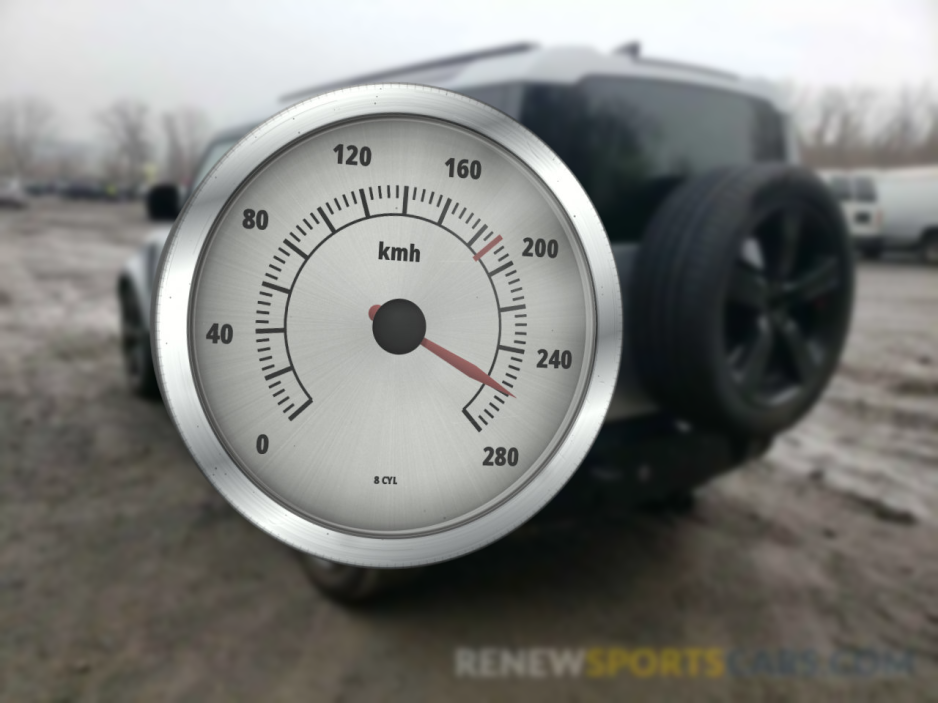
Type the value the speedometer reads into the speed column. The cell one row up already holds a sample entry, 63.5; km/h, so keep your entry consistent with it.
260; km/h
